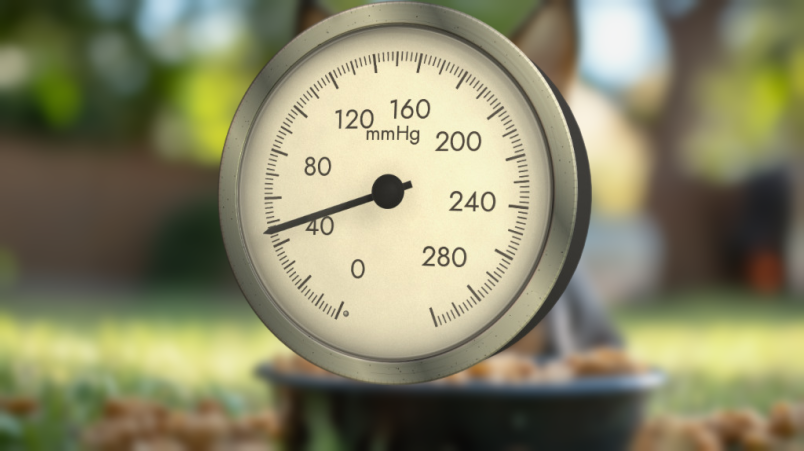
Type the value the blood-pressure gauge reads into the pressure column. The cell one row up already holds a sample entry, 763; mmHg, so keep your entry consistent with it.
46; mmHg
